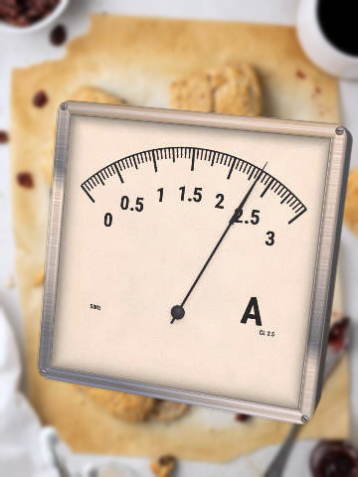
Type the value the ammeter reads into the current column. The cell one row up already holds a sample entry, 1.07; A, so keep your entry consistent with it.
2.35; A
